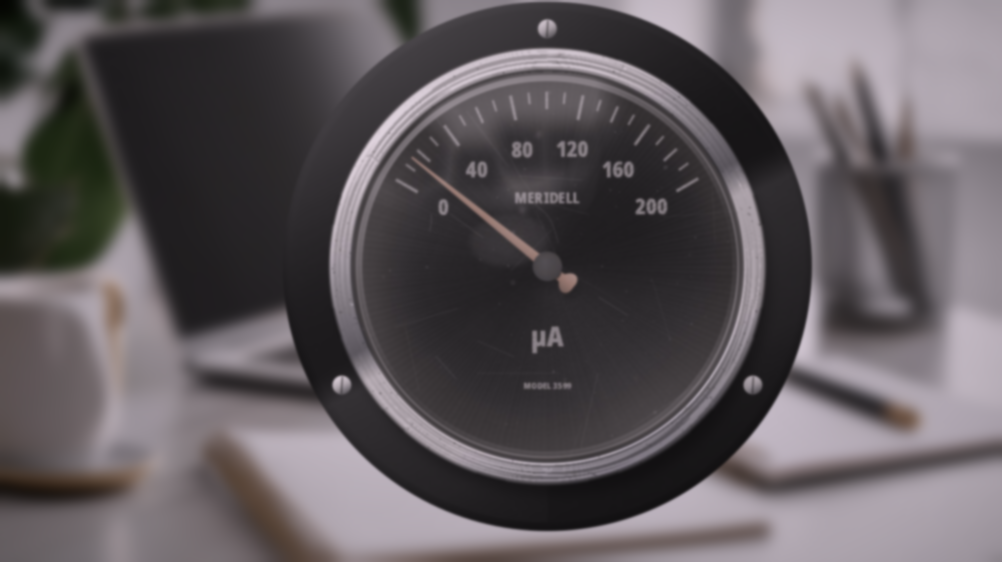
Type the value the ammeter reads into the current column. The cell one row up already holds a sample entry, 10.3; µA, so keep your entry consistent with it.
15; µA
